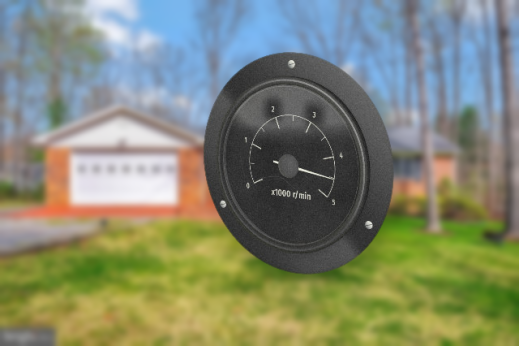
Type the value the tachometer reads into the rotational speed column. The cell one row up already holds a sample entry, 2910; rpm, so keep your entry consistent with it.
4500; rpm
